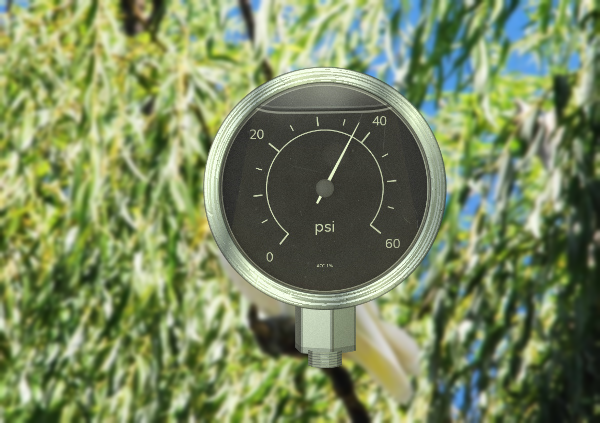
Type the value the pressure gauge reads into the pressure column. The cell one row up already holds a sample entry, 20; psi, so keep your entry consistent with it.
37.5; psi
